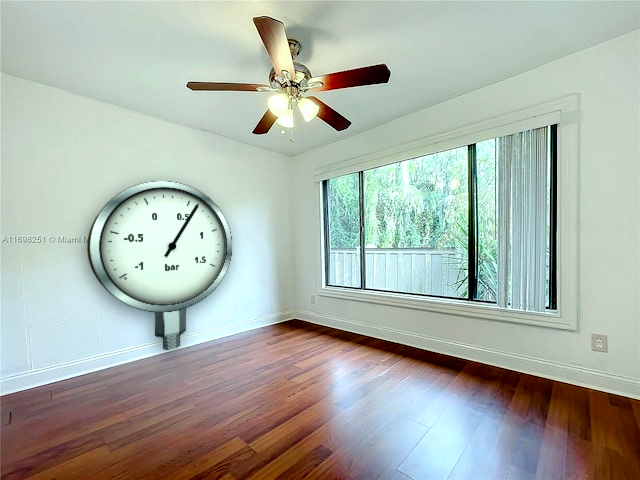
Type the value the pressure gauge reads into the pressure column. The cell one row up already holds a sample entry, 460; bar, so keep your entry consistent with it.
0.6; bar
